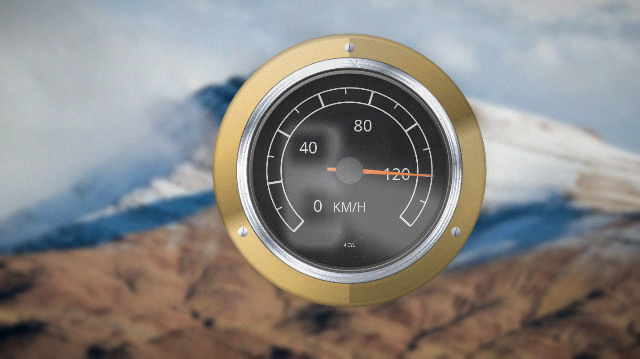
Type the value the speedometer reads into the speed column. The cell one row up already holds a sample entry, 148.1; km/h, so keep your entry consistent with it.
120; km/h
